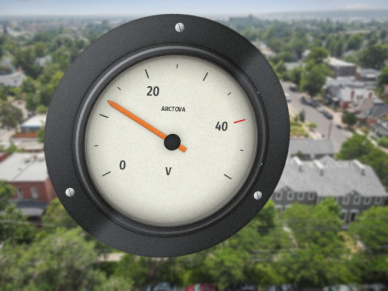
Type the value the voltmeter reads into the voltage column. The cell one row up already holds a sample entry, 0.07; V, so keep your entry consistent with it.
12.5; V
